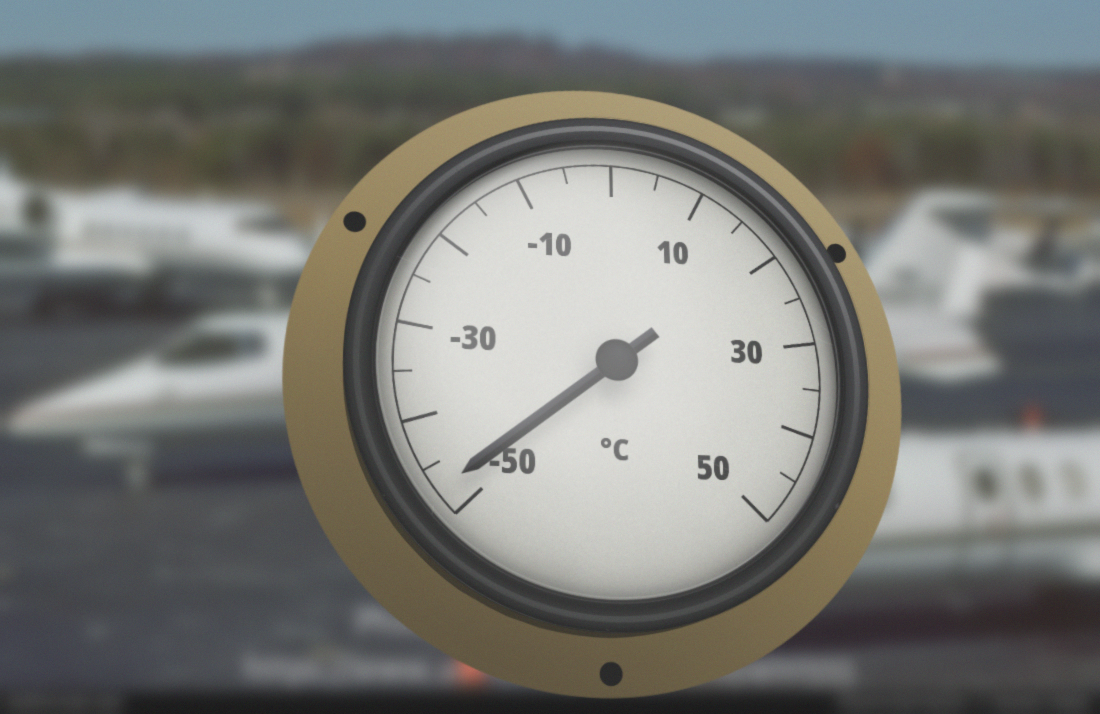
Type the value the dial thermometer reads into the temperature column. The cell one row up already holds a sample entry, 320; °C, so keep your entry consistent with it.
-47.5; °C
